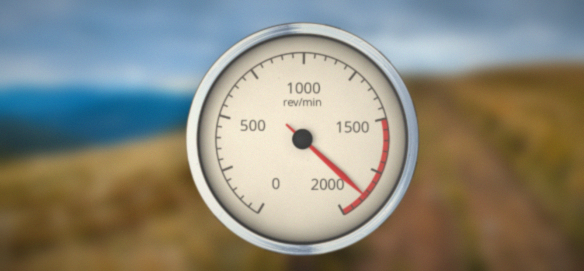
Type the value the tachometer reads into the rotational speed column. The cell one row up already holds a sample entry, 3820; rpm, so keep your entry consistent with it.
1875; rpm
